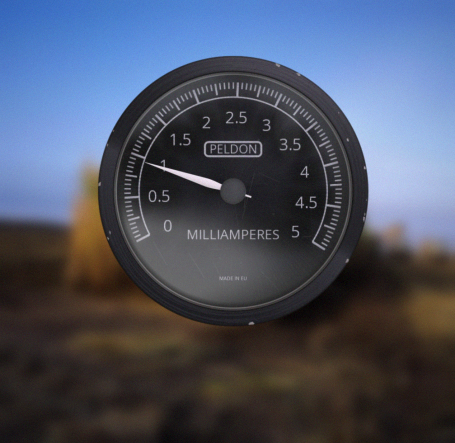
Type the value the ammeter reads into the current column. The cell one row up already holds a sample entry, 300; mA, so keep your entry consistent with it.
0.95; mA
